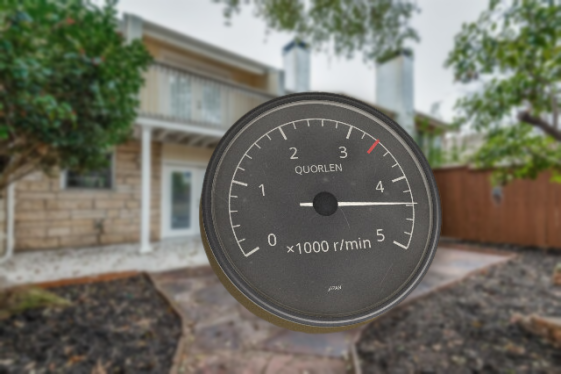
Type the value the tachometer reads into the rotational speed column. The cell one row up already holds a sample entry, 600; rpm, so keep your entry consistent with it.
4400; rpm
